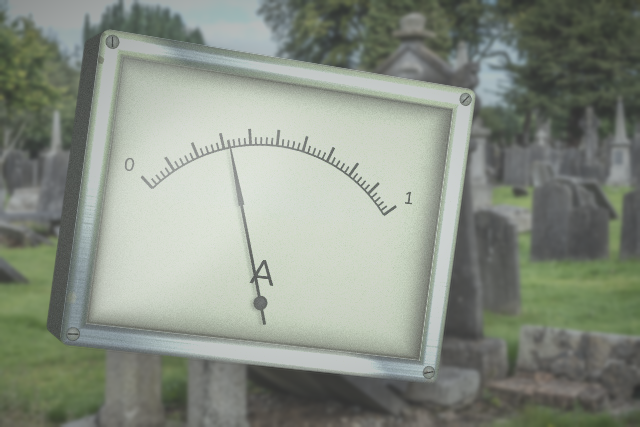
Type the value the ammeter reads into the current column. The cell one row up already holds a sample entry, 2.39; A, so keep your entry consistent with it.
0.32; A
